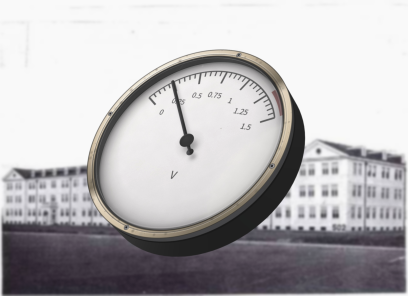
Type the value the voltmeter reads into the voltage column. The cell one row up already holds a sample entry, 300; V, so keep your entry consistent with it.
0.25; V
